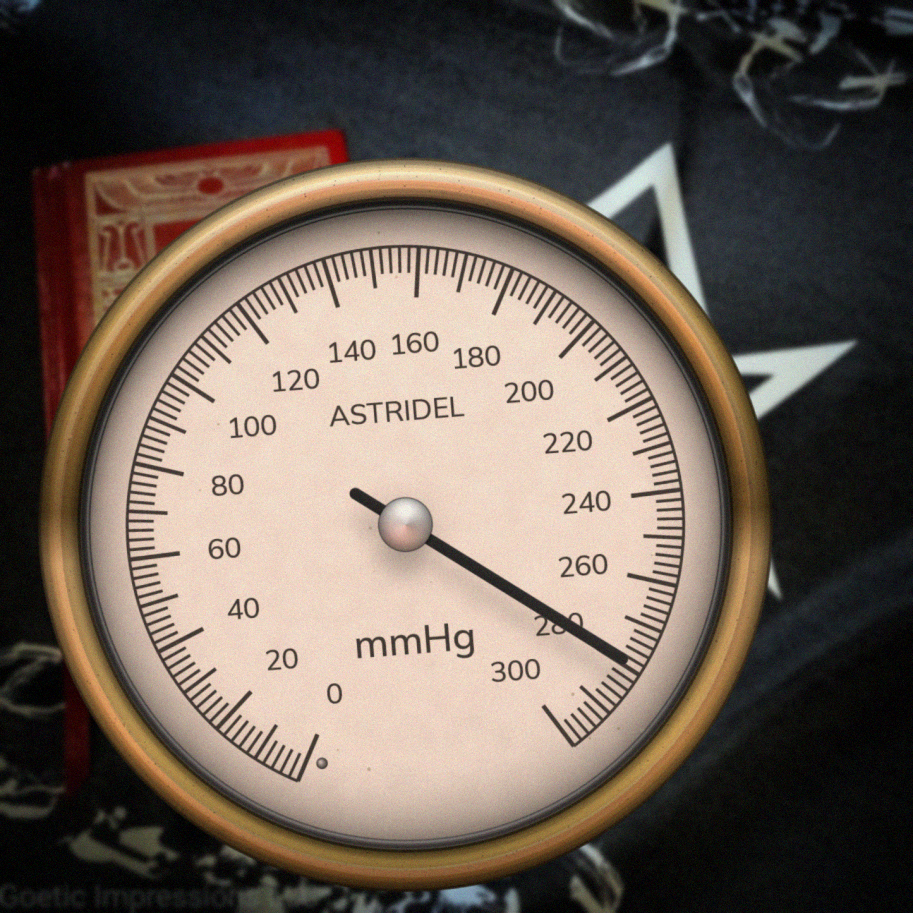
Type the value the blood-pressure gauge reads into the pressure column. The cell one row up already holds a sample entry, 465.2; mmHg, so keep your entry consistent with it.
279; mmHg
